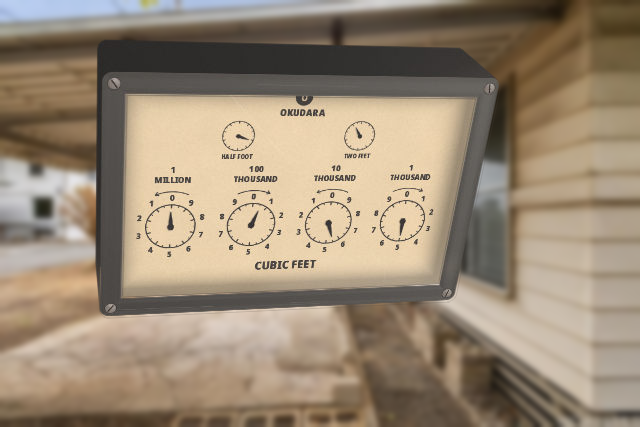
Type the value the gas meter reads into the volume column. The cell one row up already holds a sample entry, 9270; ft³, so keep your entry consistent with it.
5500; ft³
